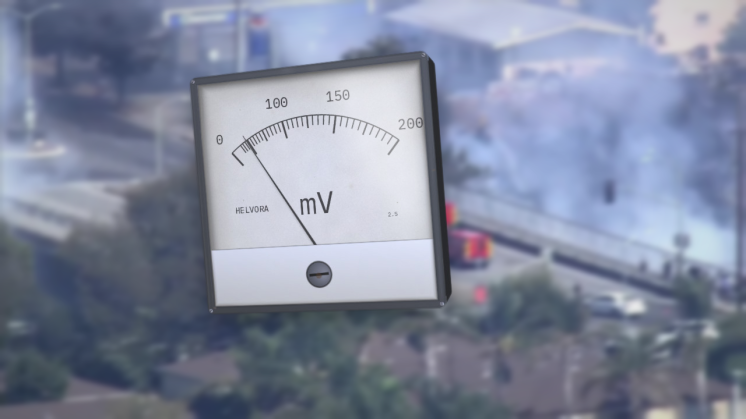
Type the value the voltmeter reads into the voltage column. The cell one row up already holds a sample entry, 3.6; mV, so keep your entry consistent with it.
50; mV
